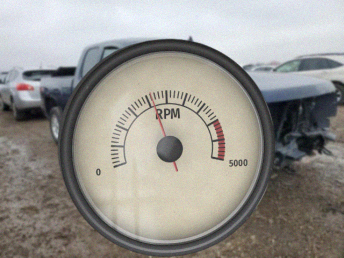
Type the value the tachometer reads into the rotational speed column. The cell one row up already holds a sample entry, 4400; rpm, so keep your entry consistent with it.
2100; rpm
